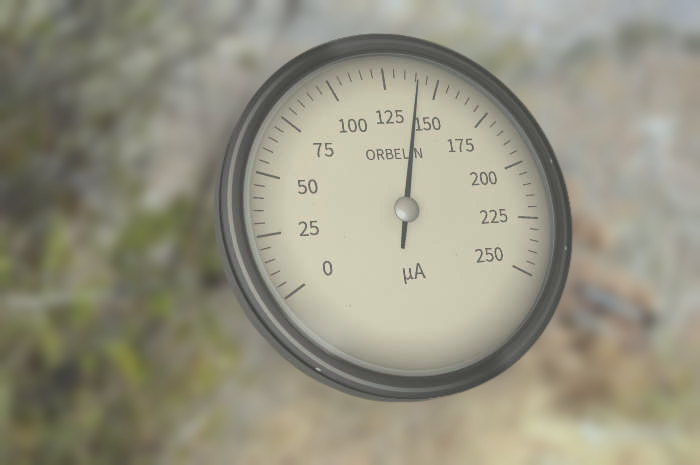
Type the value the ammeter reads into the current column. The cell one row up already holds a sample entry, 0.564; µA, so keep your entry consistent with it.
140; µA
